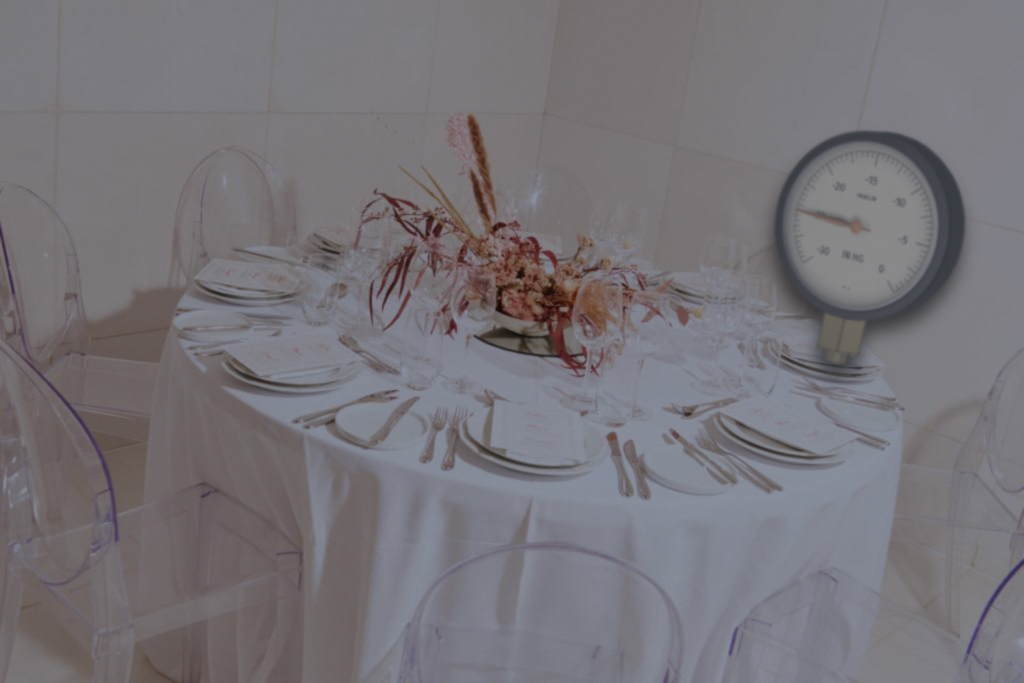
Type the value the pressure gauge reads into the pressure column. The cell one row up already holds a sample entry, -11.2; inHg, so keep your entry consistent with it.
-25; inHg
